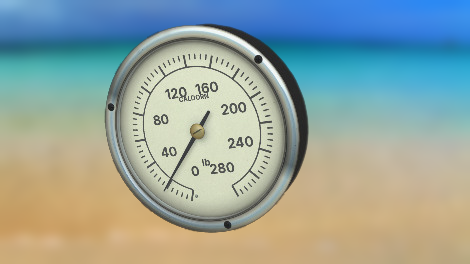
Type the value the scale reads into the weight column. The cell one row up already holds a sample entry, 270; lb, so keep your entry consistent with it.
20; lb
